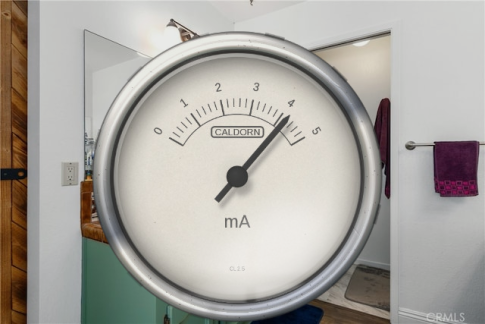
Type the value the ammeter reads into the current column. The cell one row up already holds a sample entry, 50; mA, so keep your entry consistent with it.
4.2; mA
